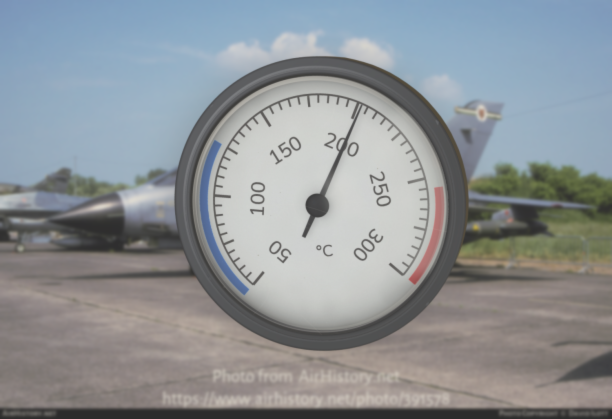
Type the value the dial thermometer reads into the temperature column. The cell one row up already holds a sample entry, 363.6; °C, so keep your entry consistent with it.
202.5; °C
